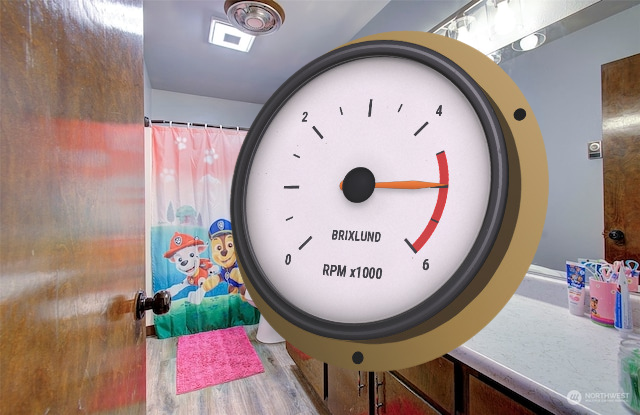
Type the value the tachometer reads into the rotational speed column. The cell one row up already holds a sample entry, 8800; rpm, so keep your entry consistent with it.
5000; rpm
